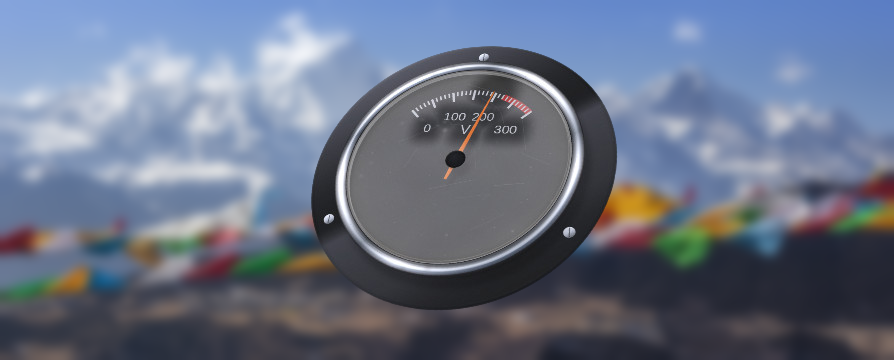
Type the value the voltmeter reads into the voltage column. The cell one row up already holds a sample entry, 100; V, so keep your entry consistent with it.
200; V
